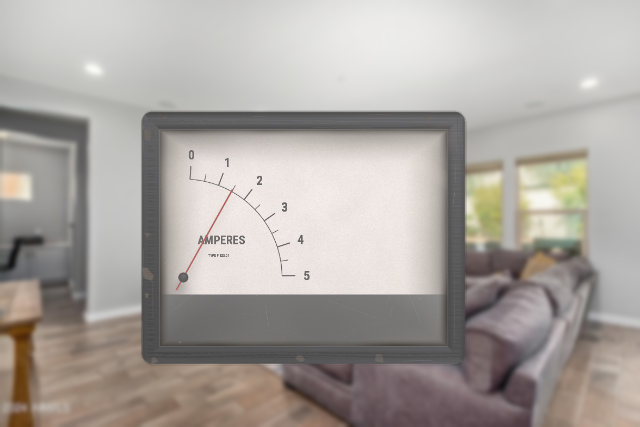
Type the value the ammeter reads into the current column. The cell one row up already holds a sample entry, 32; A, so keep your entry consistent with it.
1.5; A
